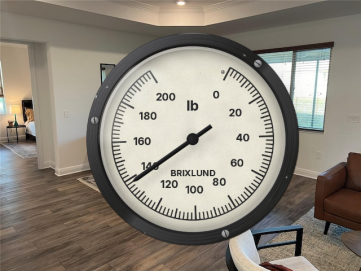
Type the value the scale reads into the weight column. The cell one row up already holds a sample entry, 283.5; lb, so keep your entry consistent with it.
138; lb
